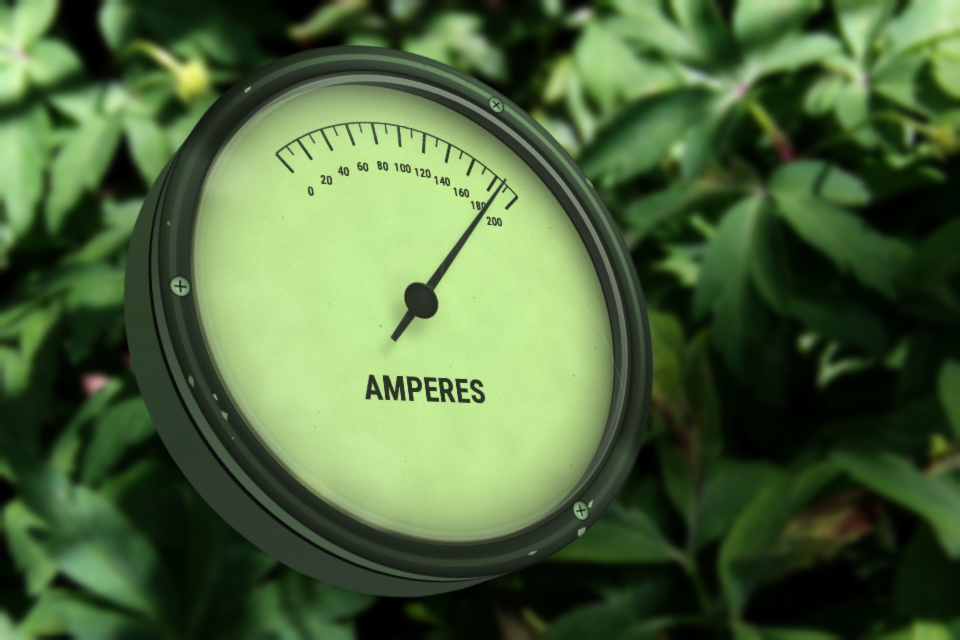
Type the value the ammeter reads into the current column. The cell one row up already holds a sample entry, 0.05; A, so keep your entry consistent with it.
185; A
